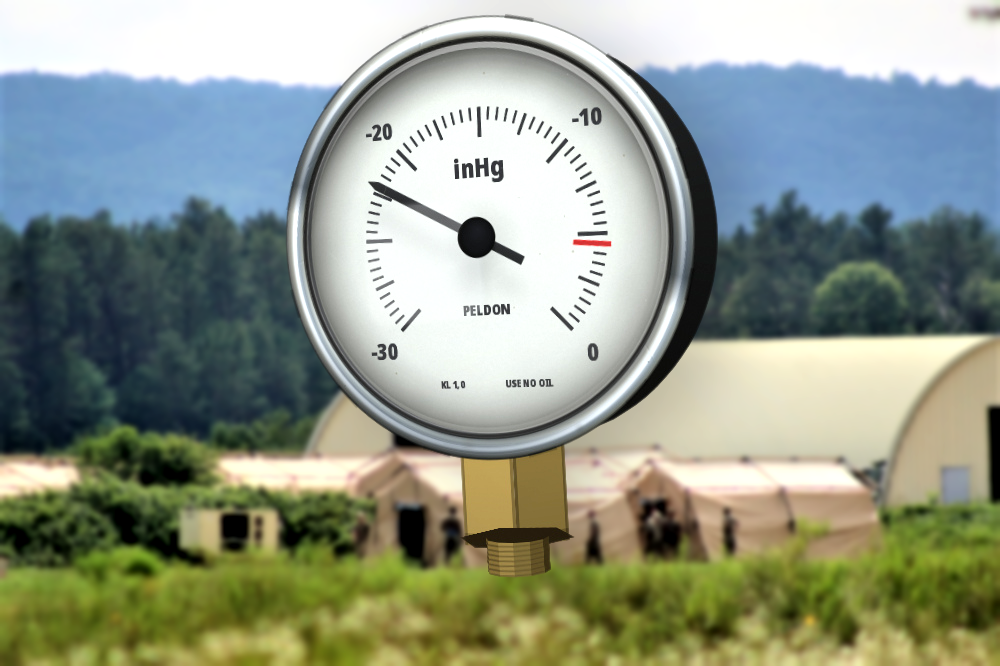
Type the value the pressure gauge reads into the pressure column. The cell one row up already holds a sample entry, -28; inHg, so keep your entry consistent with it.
-22; inHg
